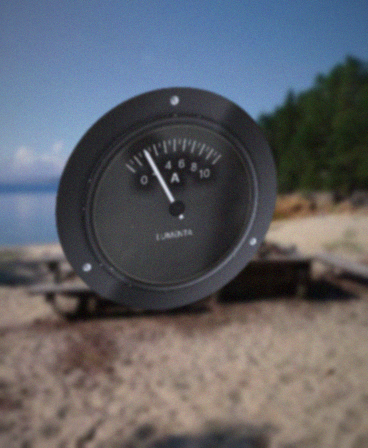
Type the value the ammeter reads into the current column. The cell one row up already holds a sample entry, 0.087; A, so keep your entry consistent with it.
2; A
